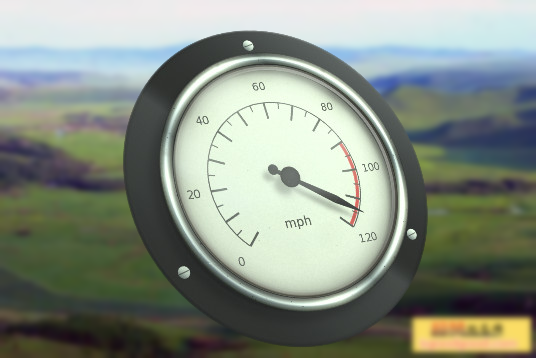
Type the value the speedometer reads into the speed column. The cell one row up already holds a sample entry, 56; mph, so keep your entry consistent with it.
115; mph
